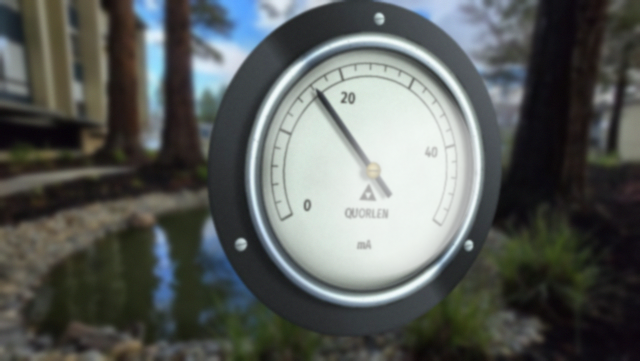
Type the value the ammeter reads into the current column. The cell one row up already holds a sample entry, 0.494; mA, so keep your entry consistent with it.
16; mA
